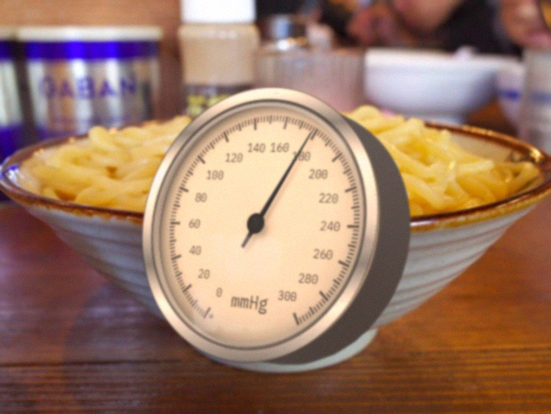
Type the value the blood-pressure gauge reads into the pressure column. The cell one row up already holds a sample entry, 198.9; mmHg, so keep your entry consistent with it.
180; mmHg
